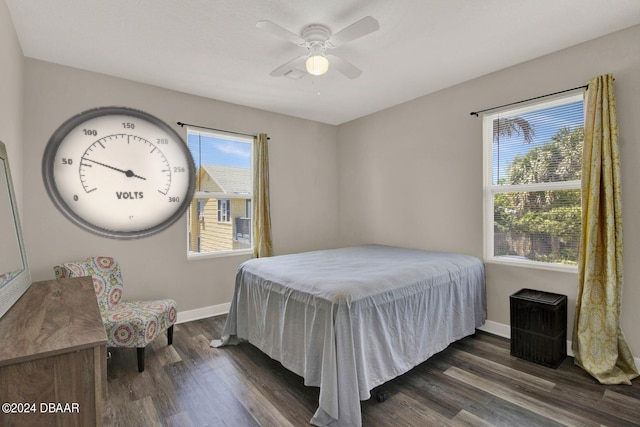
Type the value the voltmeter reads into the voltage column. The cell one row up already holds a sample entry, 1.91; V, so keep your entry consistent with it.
60; V
